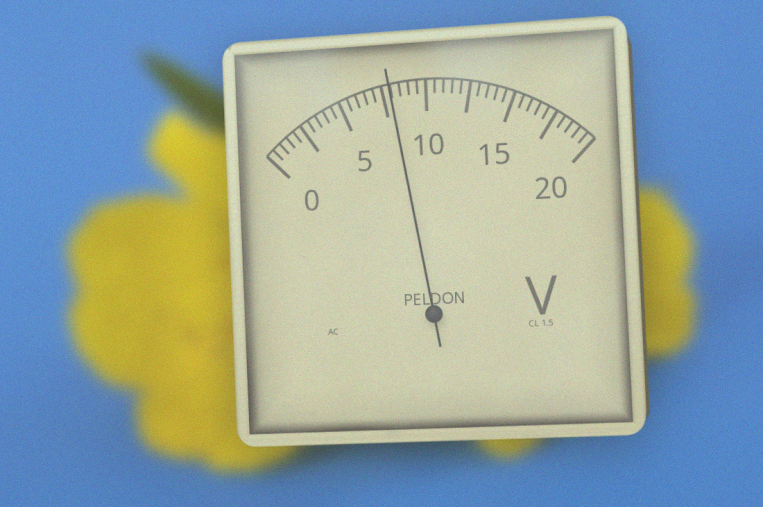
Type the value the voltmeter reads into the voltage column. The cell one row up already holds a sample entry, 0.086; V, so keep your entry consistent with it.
8; V
